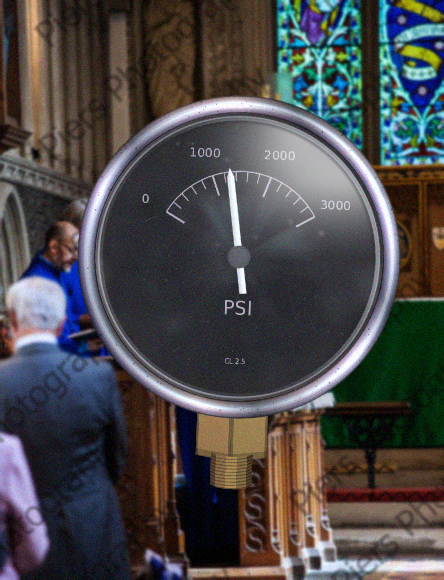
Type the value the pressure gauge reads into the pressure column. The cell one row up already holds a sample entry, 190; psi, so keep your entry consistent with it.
1300; psi
